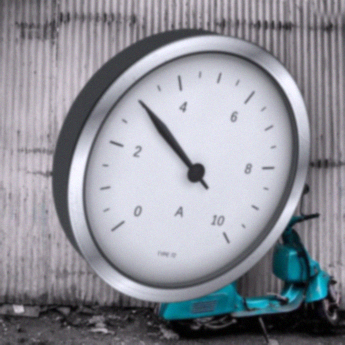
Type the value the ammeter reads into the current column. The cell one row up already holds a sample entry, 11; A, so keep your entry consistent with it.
3; A
